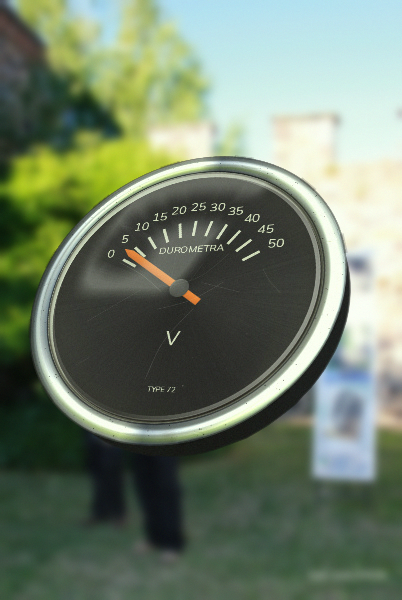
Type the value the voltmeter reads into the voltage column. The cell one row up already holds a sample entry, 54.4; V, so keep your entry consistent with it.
2.5; V
